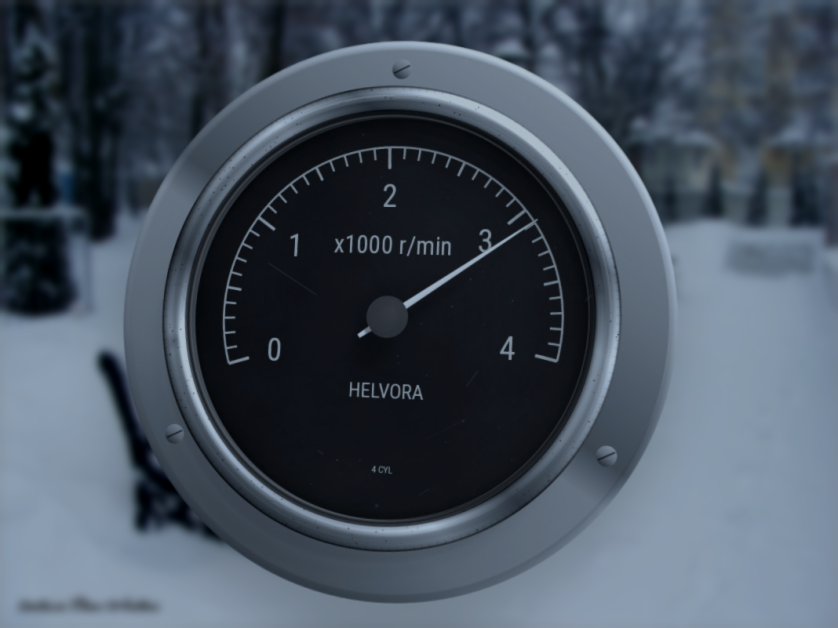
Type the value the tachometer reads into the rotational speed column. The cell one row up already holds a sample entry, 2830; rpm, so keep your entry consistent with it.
3100; rpm
